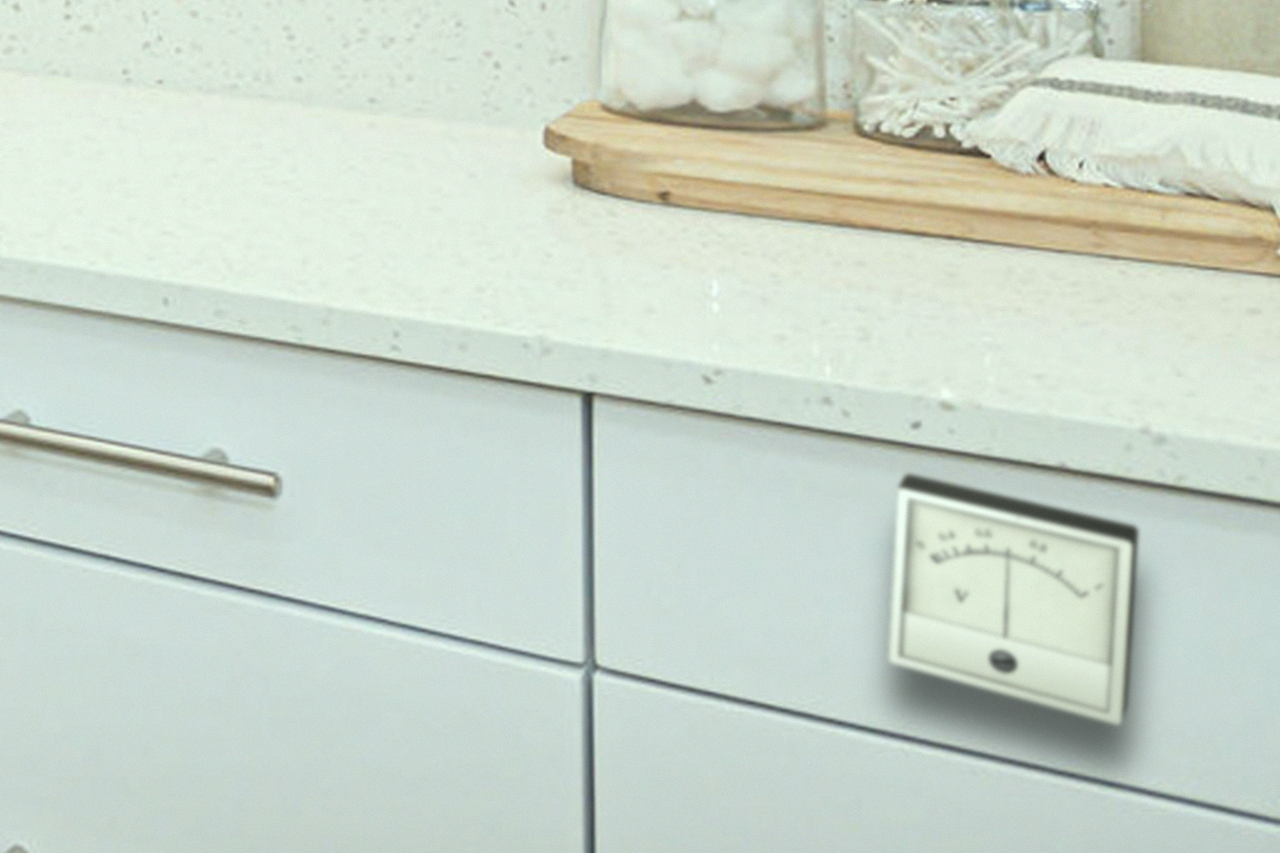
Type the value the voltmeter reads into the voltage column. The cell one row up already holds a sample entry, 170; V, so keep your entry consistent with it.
0.7; V
